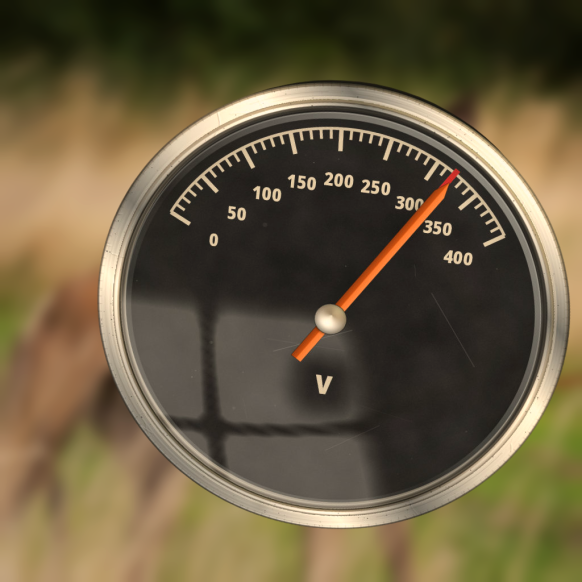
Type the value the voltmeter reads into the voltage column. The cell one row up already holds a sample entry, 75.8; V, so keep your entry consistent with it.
320; V
